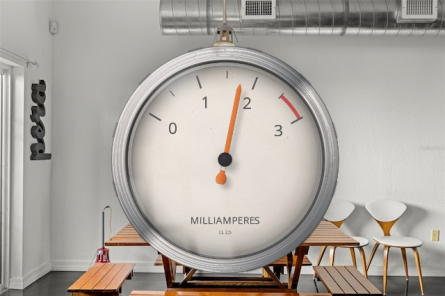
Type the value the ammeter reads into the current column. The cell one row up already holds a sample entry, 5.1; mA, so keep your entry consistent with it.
1.75; mA
